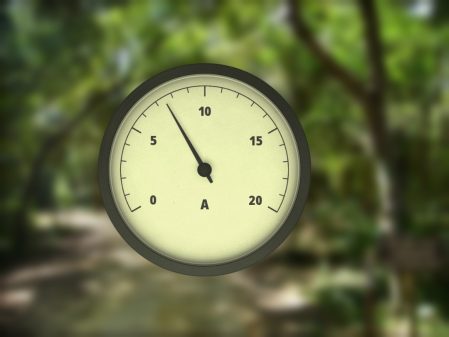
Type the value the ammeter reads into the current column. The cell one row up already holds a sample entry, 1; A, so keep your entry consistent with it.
7.5; A
